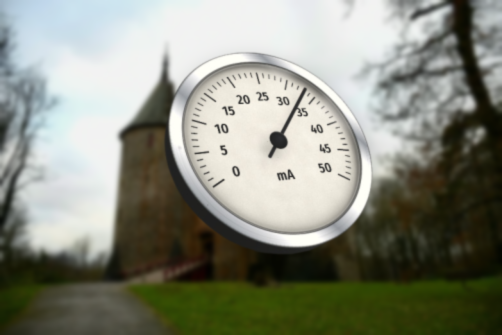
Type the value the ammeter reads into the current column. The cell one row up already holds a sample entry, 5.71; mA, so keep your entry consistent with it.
33; mA
